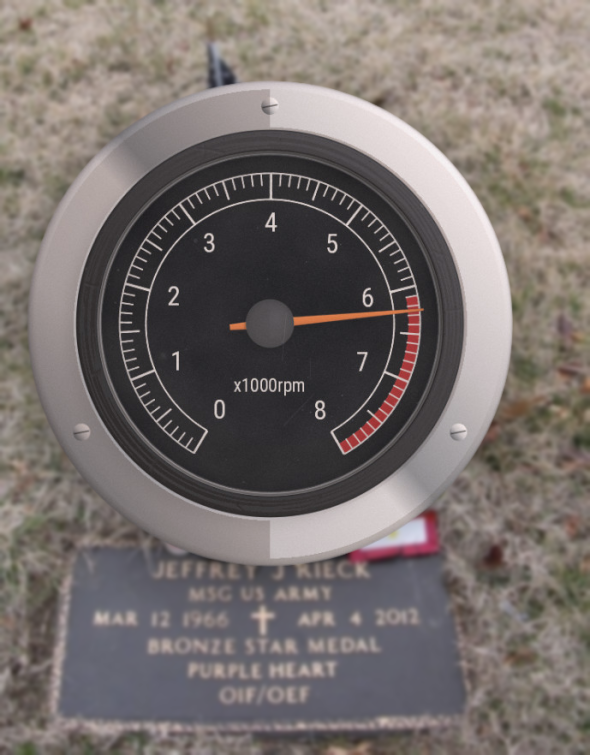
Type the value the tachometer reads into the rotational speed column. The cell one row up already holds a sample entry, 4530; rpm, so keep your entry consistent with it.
6250; rpm
